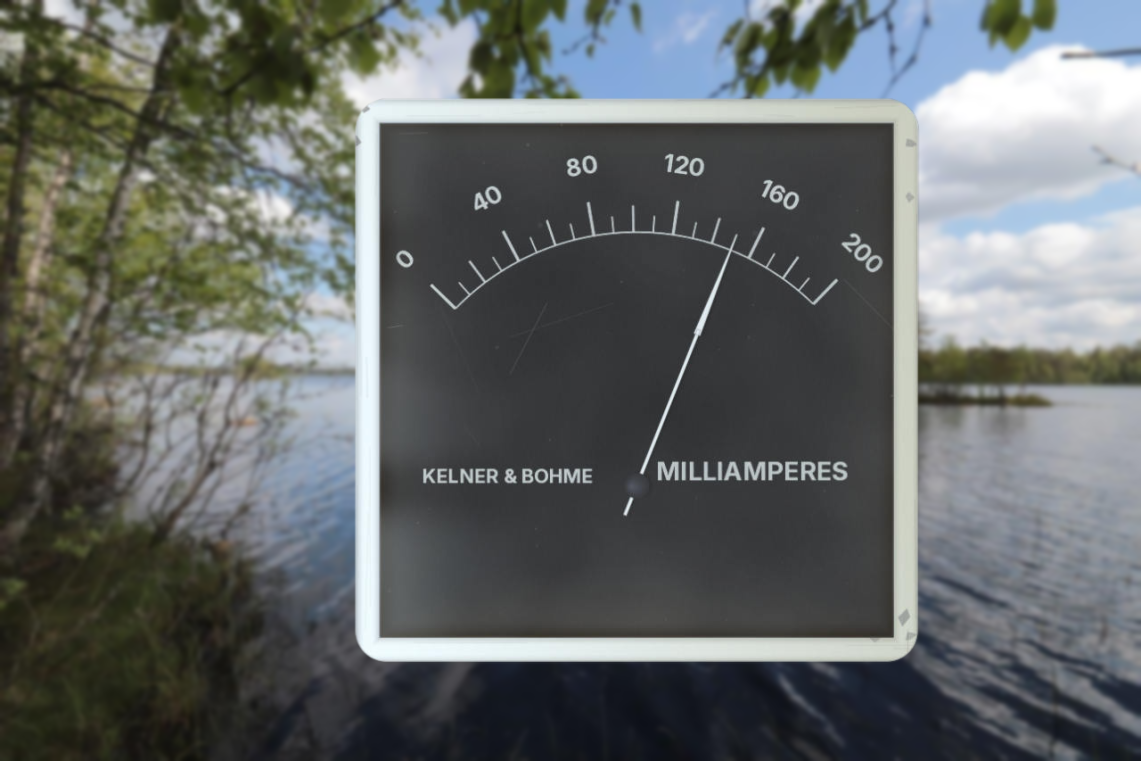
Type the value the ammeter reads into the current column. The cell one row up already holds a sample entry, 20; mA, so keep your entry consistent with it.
150; mA
